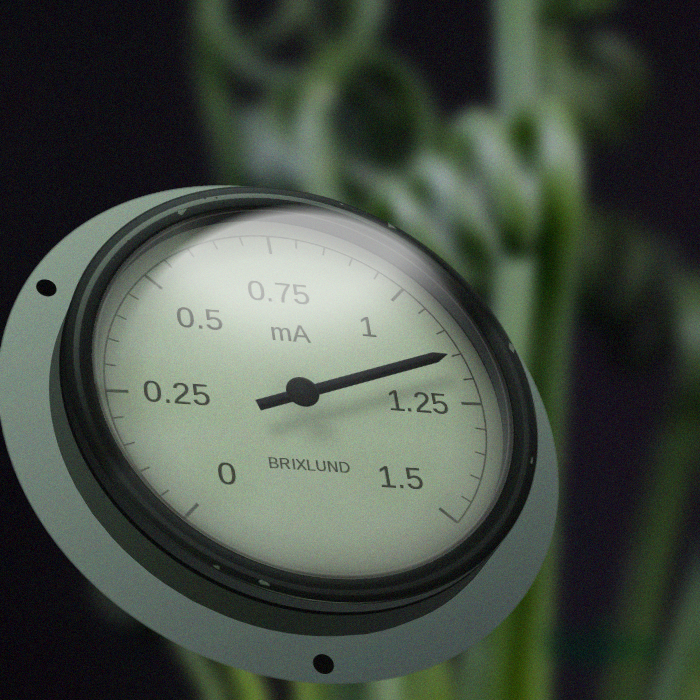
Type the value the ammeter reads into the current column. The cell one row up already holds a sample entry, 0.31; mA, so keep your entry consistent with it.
1.15; mA
